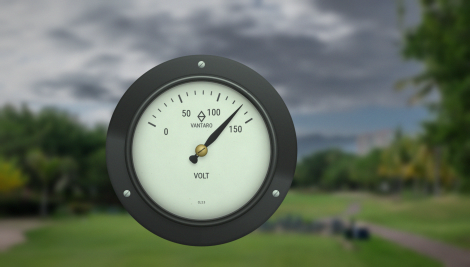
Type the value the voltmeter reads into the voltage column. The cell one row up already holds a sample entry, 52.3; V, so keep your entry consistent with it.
130; V
